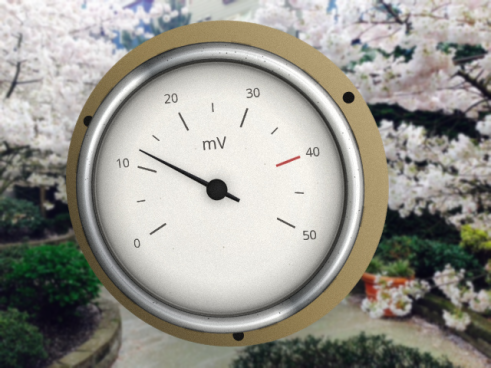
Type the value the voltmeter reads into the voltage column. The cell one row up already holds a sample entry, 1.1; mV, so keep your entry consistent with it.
12.5; mV
